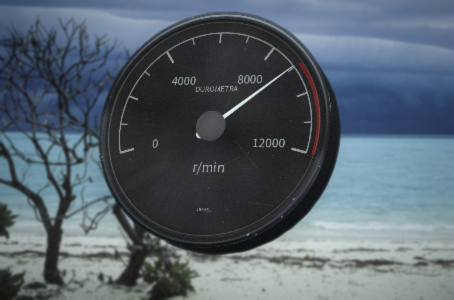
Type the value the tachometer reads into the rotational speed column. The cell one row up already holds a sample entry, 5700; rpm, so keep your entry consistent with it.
9000; rpm
